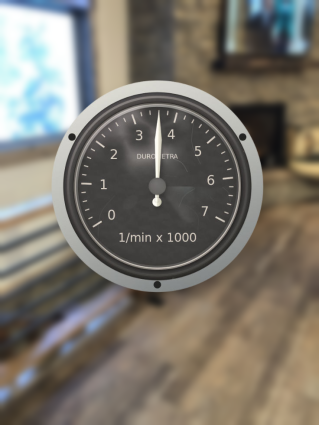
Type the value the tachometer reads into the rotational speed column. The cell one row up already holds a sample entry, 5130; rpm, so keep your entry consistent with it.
3600; rpm
